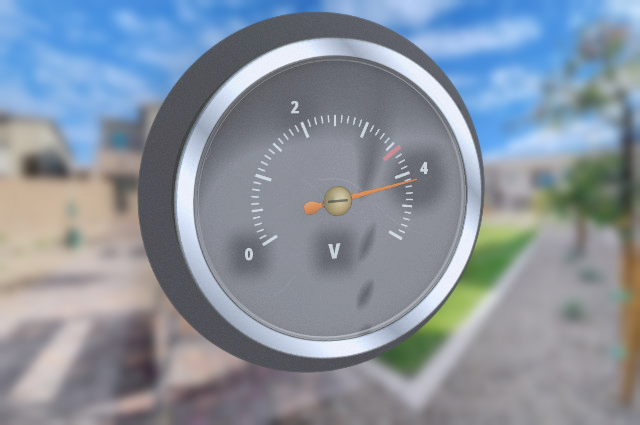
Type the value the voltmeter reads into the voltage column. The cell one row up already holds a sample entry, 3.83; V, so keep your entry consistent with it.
4.1; V
